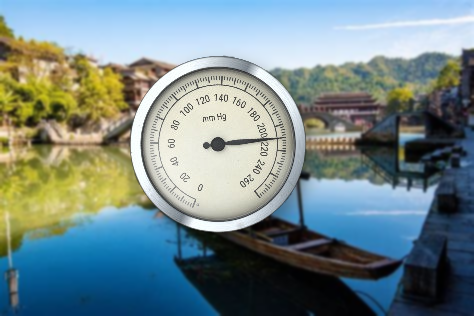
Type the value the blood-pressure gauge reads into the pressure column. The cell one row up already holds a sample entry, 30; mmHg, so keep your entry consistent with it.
210; mmHg
